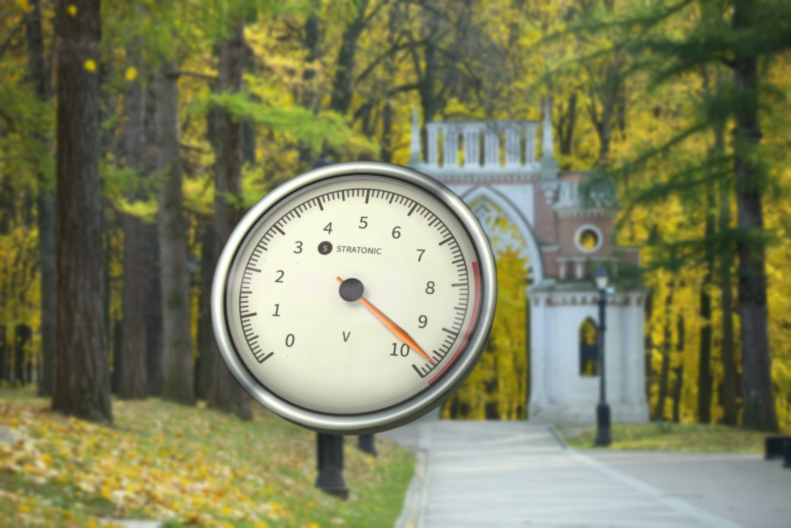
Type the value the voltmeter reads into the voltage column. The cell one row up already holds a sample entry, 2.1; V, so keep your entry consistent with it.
9.7; V
